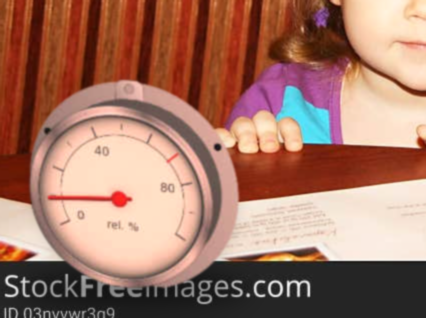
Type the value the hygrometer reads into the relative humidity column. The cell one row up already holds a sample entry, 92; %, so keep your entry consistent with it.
10; %
